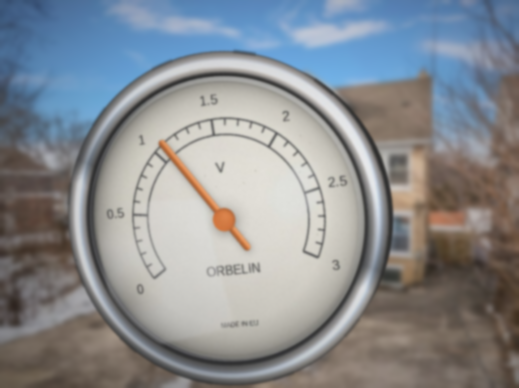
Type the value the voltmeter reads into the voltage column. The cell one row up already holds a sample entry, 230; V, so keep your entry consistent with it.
1.1; V
